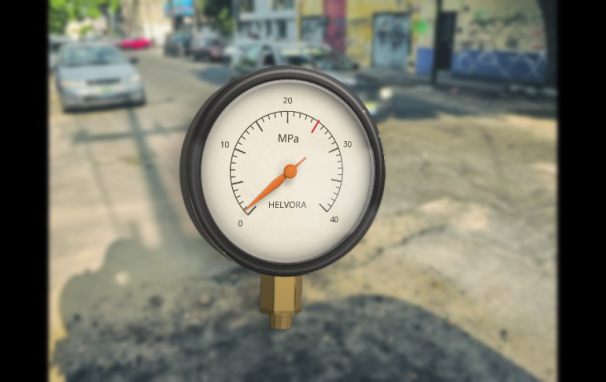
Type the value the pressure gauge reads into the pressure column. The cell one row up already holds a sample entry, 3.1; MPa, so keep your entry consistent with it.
1; MPa
